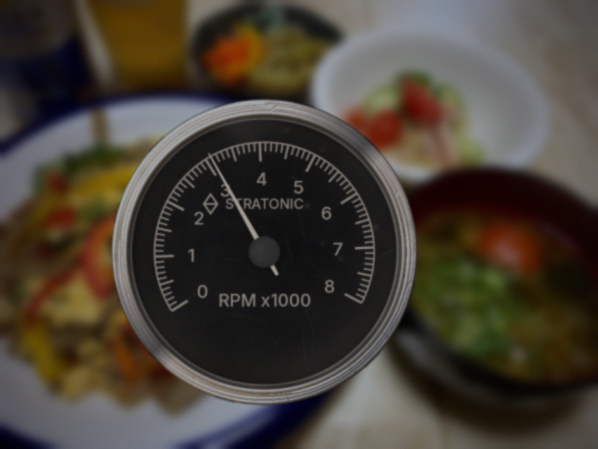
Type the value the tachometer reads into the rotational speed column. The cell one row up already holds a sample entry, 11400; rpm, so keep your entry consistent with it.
3100; rpm
